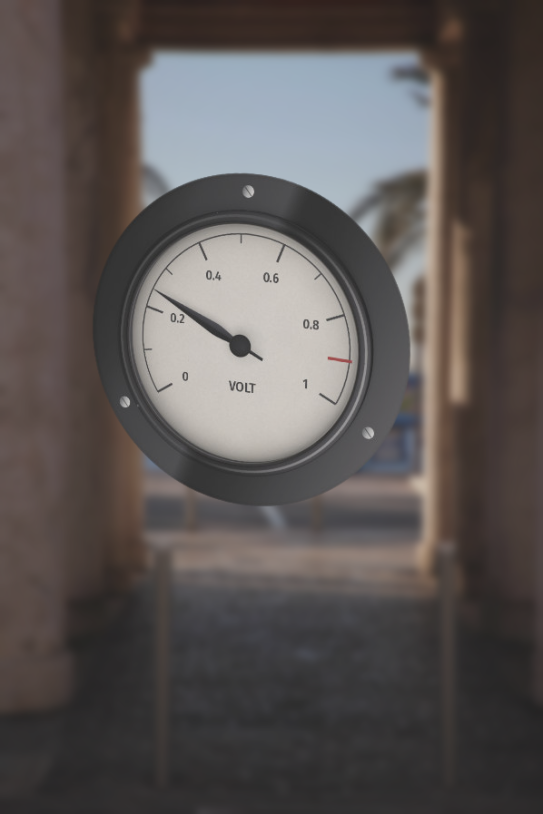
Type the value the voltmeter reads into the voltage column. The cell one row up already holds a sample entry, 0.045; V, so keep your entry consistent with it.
0.25; V
